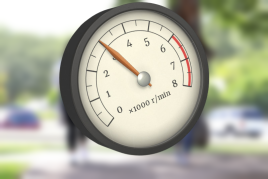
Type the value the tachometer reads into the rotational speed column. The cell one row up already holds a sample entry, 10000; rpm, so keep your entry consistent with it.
3000; rpm
